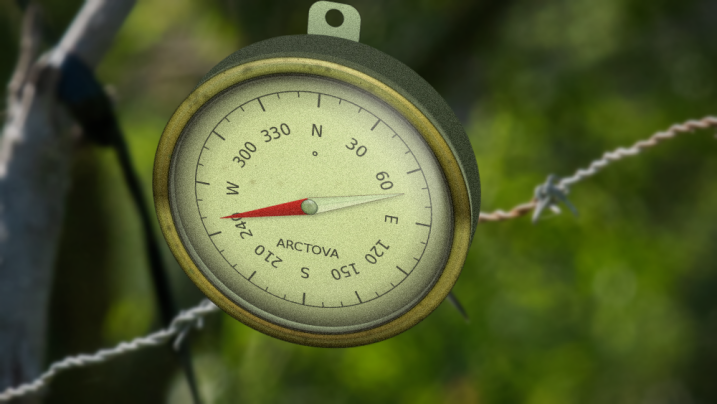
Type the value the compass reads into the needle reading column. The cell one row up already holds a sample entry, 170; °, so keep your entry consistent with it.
250; °
